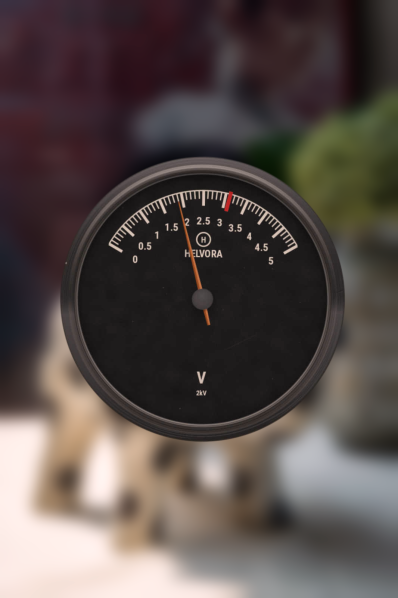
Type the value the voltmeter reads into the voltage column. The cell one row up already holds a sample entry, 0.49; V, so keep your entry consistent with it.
1.9; V
